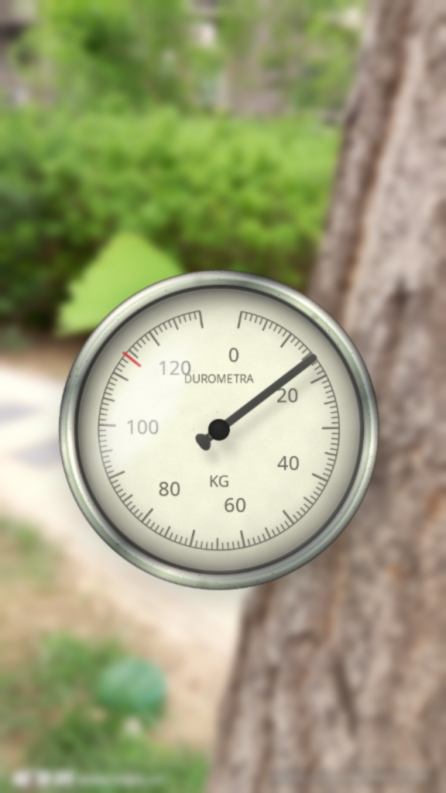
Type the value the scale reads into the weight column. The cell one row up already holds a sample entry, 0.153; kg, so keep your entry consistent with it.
16; kg
